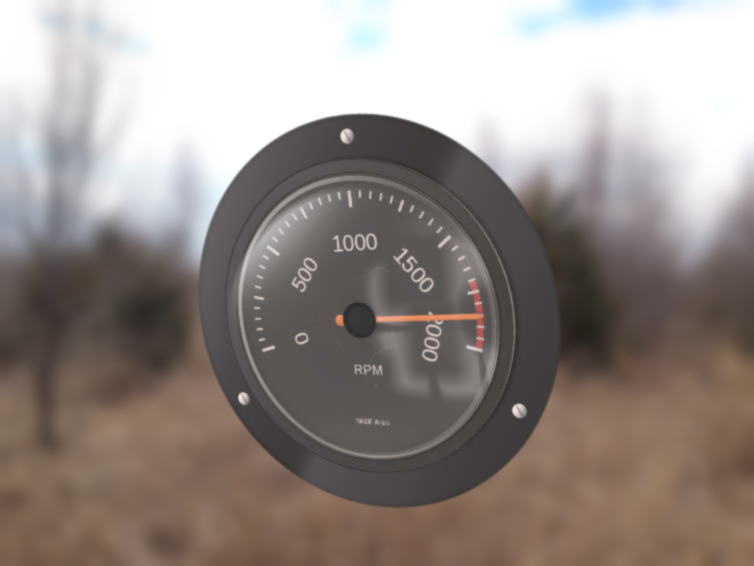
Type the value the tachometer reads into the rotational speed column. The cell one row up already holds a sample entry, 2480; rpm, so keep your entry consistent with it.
1850; rpm
